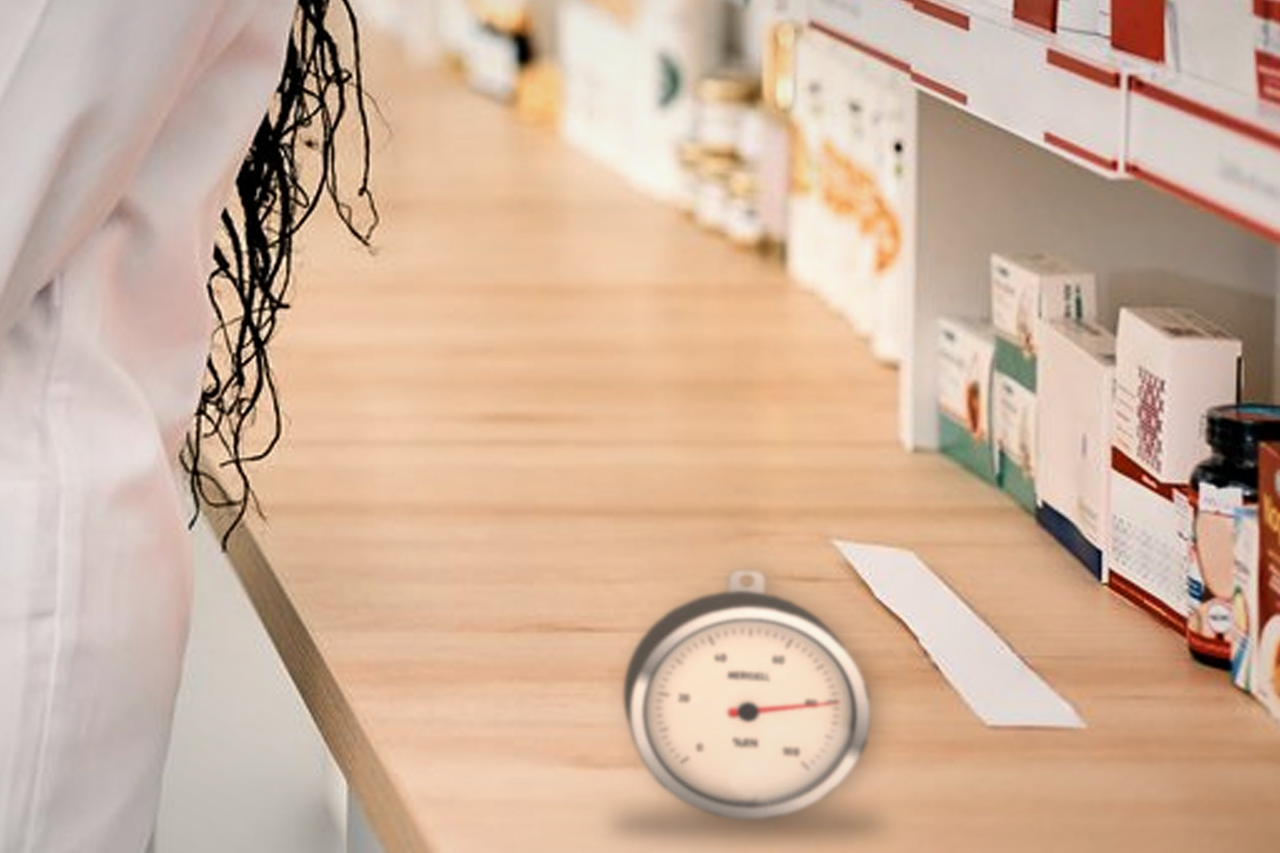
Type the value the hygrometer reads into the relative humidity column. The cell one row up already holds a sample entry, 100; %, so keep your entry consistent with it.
80; %
